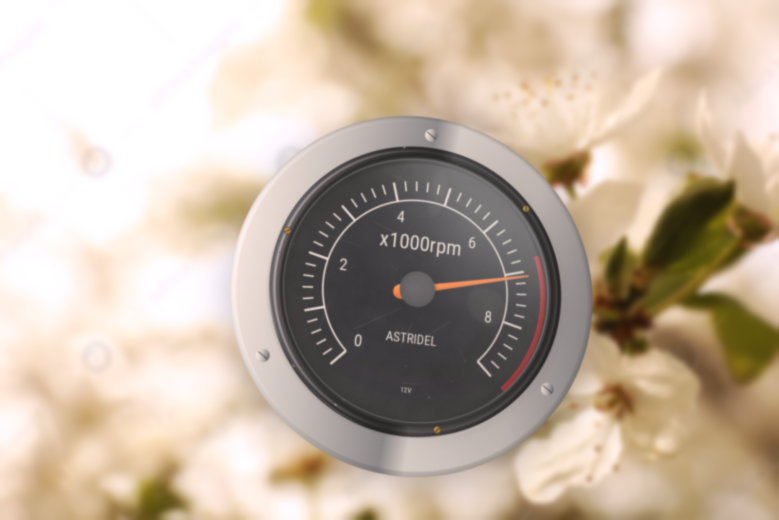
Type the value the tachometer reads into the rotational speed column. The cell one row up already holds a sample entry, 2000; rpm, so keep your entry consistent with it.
7100; rpm
